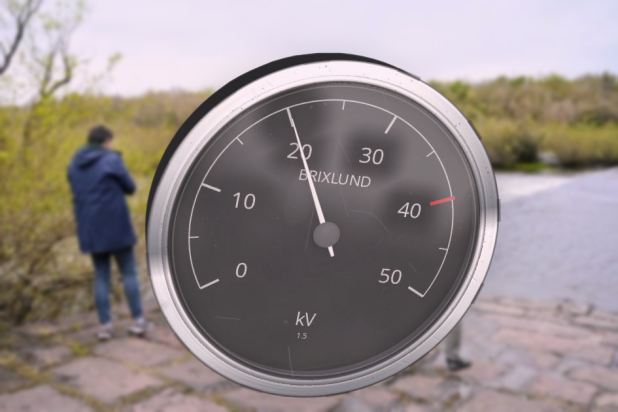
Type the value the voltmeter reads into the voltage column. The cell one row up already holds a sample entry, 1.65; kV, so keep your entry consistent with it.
20; kV
